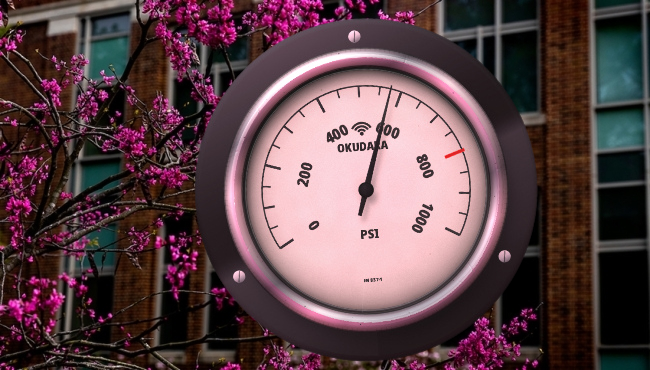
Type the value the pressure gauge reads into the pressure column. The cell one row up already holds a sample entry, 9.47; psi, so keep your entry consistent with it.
575; psi
